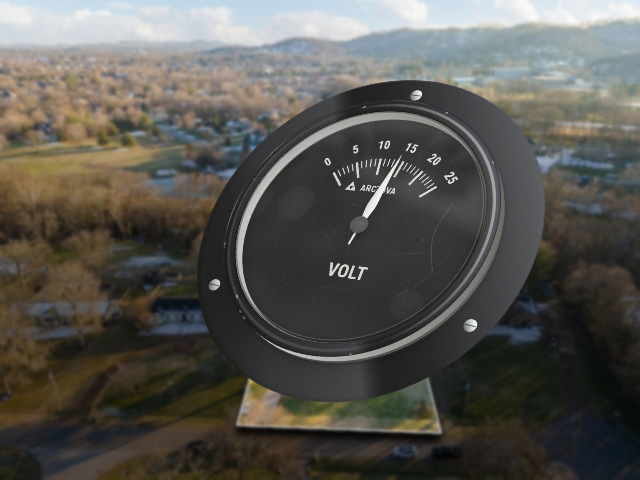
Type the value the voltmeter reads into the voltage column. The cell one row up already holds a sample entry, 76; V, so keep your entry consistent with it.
15; V
